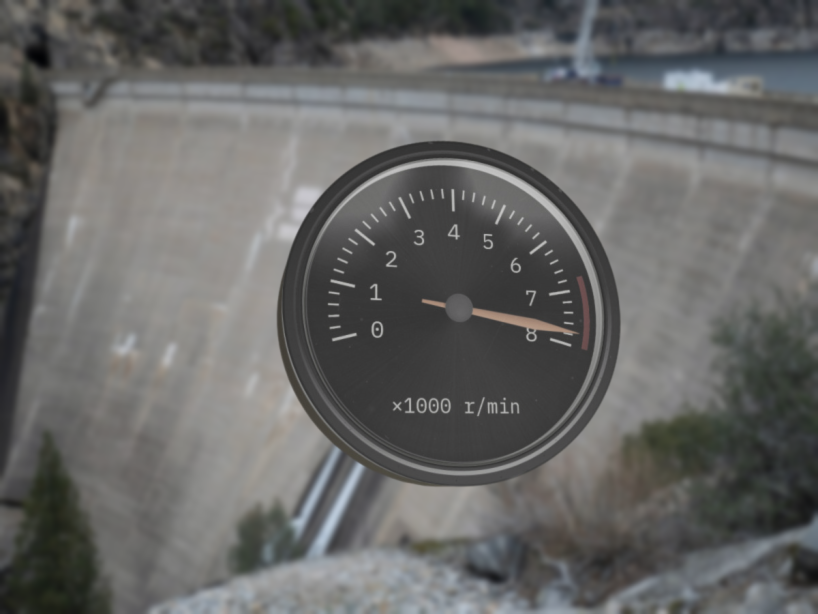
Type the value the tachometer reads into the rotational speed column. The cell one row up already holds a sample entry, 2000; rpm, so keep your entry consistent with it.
7800; rpm
